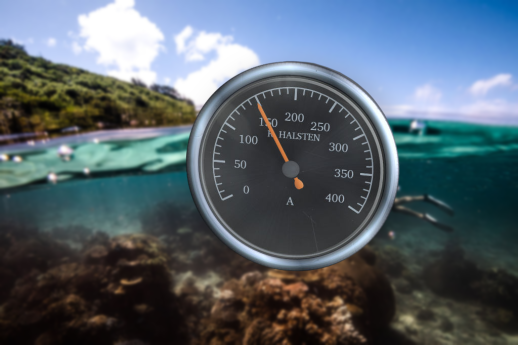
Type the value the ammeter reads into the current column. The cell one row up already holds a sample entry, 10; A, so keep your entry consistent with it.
150; A
